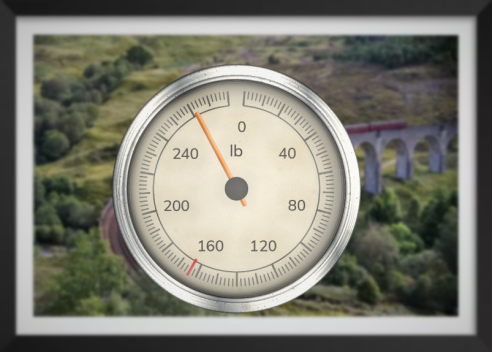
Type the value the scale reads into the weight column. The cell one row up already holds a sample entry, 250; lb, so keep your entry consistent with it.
262; lb
